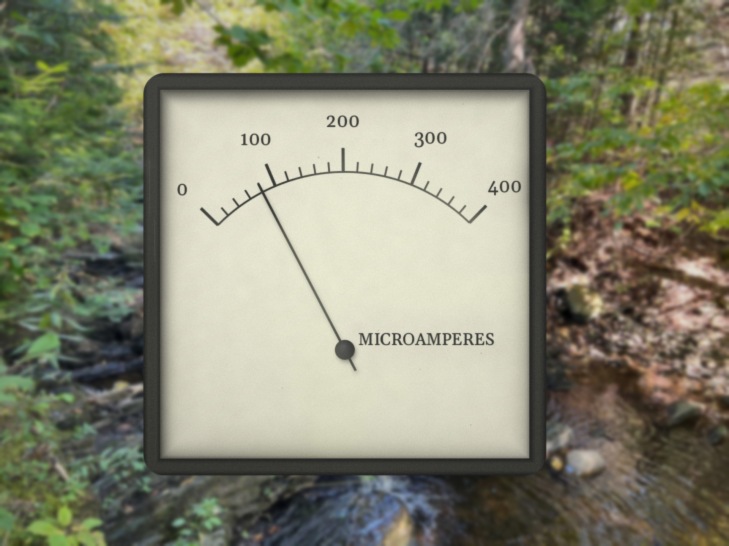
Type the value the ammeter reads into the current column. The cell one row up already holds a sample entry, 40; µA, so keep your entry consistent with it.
80; µA
